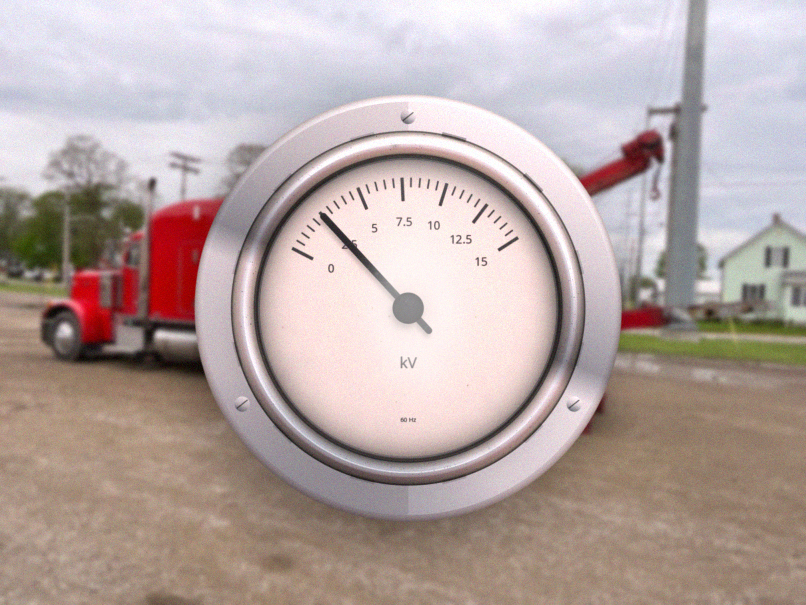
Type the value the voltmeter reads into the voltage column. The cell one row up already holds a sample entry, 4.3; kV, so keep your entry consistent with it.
2.5; kV
